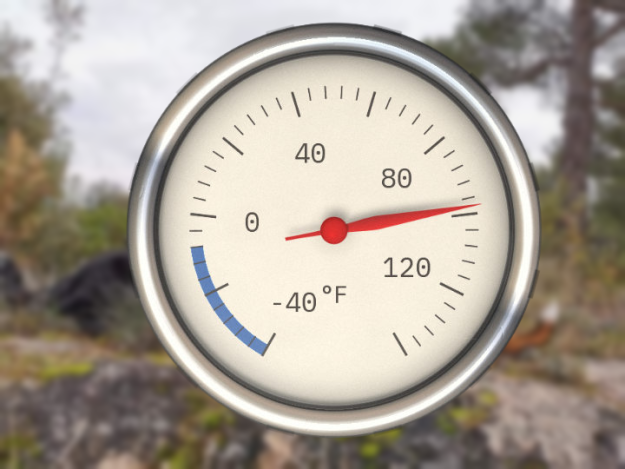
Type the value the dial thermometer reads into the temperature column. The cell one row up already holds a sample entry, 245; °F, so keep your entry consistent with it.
98; °F
